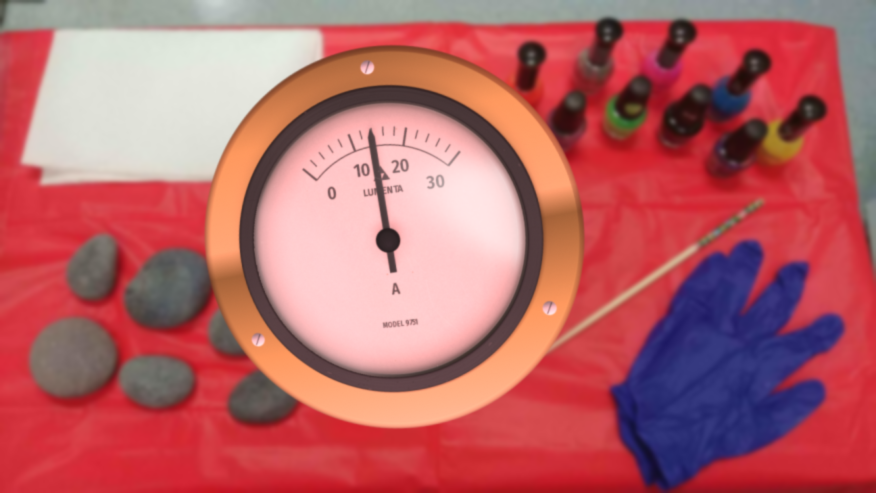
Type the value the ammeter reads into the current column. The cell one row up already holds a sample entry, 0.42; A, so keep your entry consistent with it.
14; A
